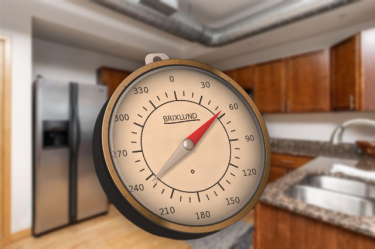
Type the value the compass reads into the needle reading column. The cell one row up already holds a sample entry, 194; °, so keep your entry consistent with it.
55; °
